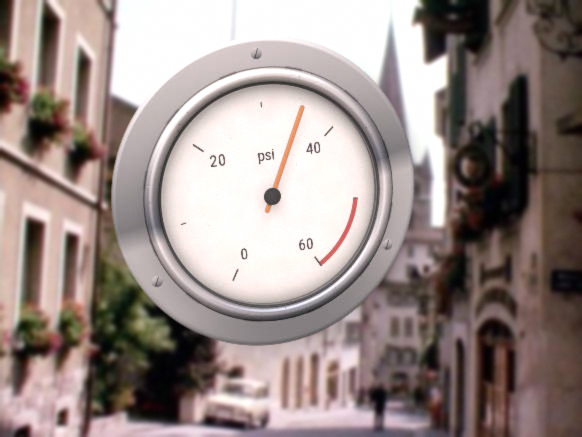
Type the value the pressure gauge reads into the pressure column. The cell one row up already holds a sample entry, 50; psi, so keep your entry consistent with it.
35; psi
